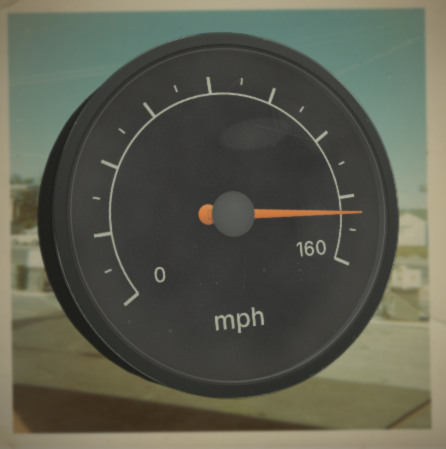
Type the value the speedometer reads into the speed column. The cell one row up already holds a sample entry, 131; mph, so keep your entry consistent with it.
145; mph
